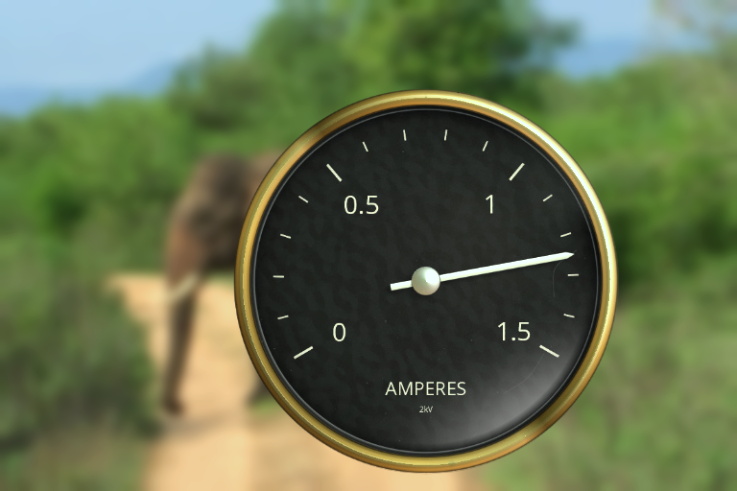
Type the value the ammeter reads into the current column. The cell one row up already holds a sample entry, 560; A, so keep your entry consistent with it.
1.25; A
